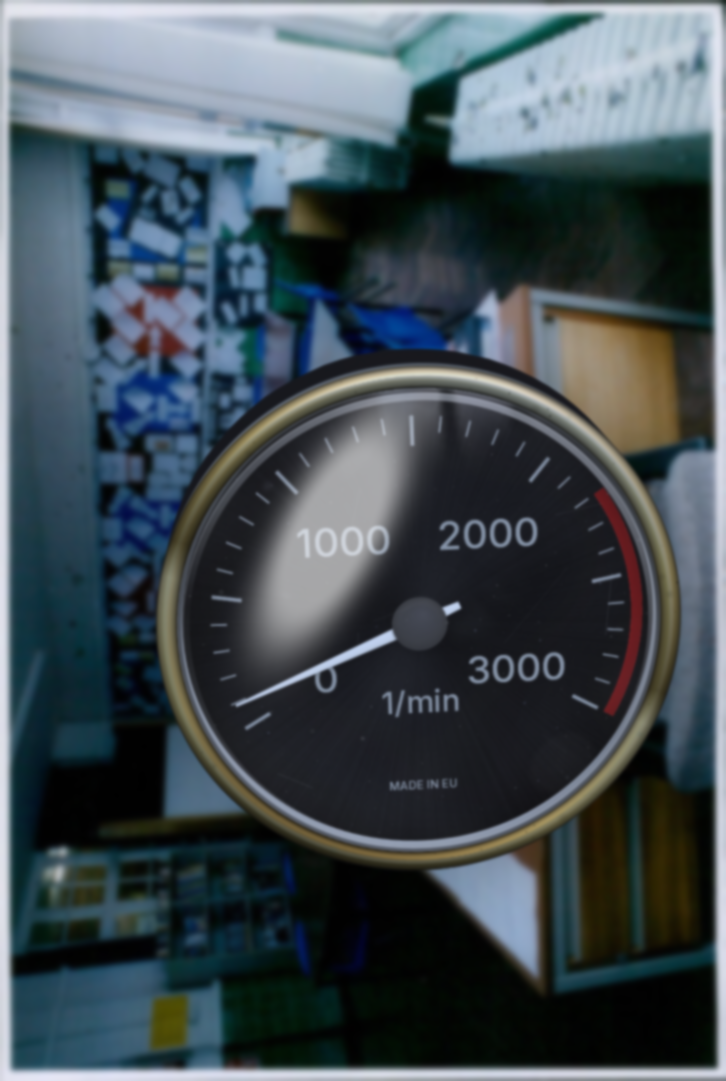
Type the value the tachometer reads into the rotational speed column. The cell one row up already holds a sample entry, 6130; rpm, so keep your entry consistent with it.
100; rpm
